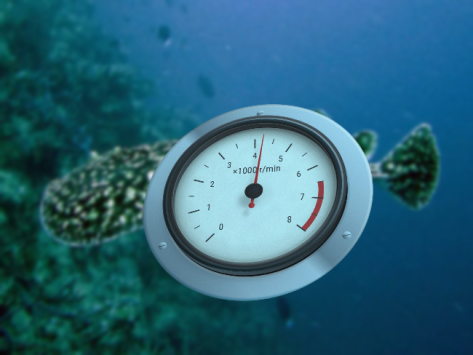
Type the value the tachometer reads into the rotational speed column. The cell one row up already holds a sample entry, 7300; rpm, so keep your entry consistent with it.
4250; rpm
